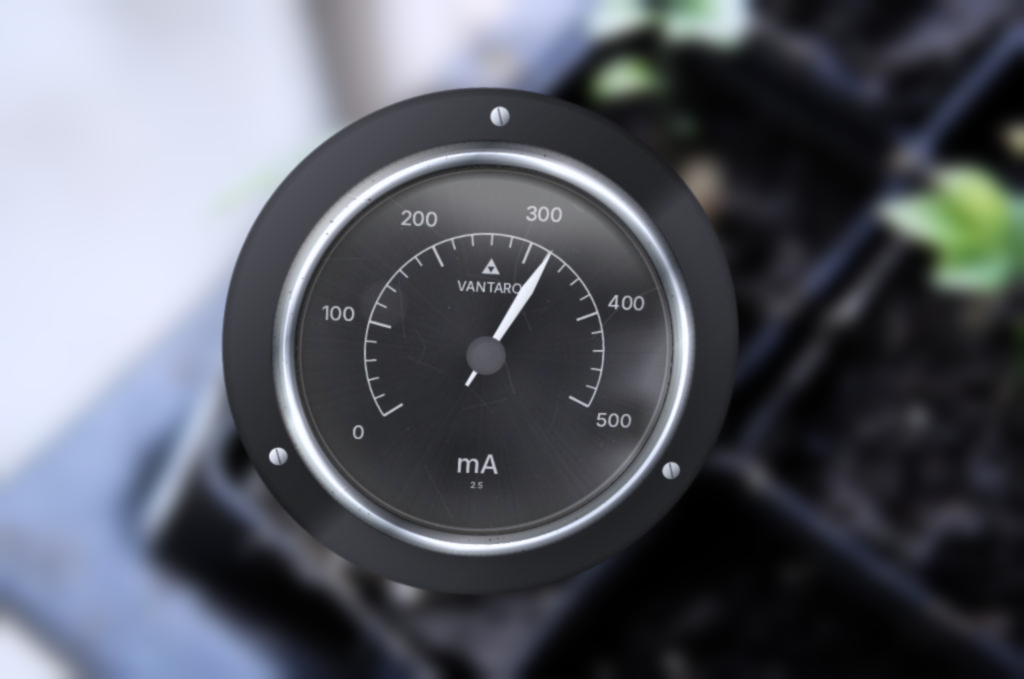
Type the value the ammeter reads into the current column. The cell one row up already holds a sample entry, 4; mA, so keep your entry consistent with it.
320; mA
